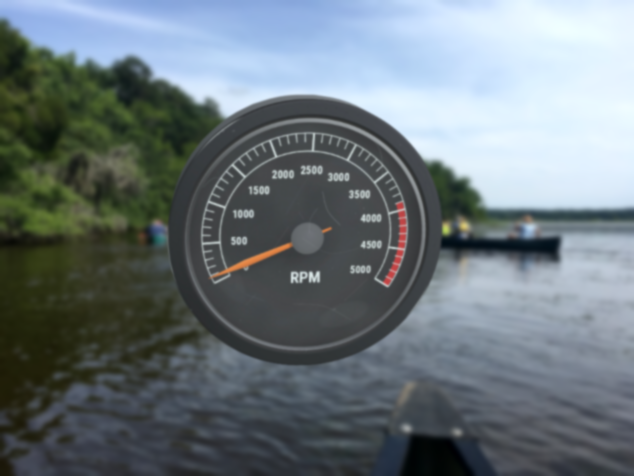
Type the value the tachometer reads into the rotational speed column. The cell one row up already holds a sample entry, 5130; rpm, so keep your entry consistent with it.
100; rpm
